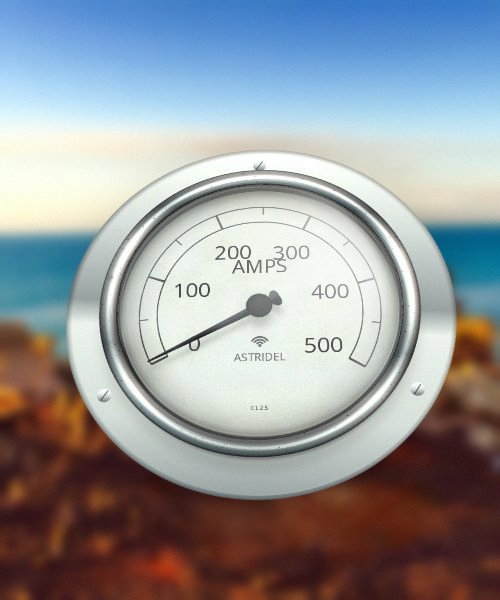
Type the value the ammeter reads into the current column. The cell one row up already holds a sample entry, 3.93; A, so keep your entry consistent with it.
0; A
